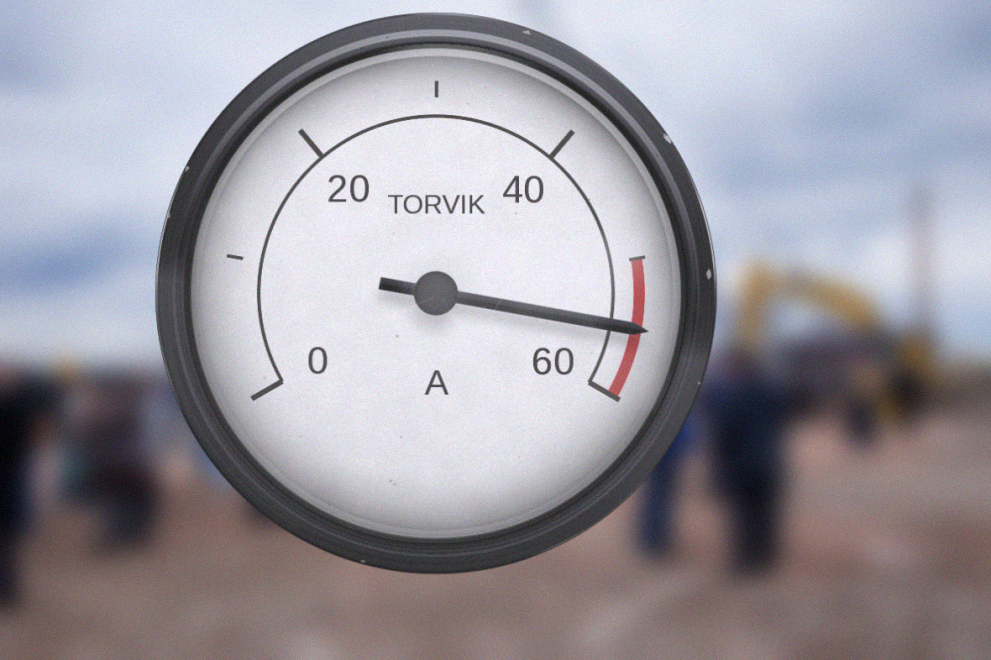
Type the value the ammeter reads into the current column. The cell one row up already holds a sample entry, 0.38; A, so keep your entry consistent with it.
55; A
